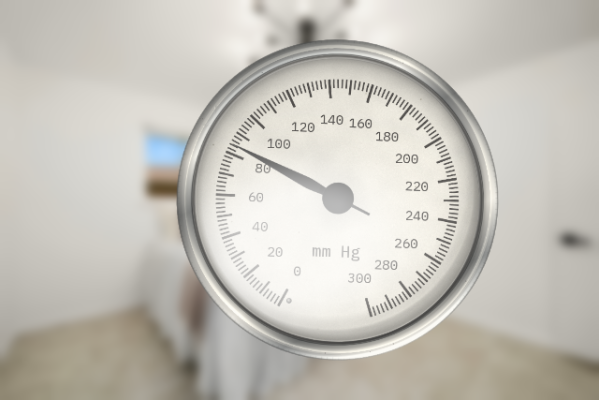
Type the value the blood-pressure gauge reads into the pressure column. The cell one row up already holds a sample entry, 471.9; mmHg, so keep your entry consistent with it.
84; mmHg
